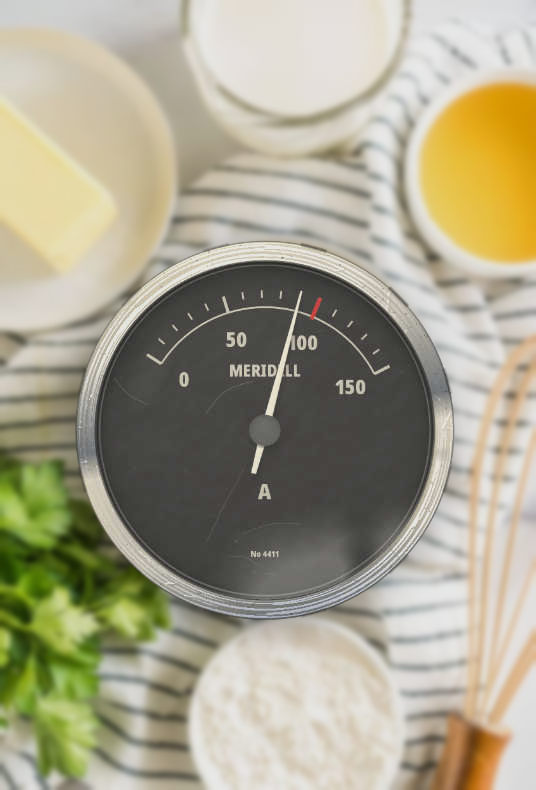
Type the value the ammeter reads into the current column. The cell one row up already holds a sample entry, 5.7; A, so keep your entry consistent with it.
90; A
